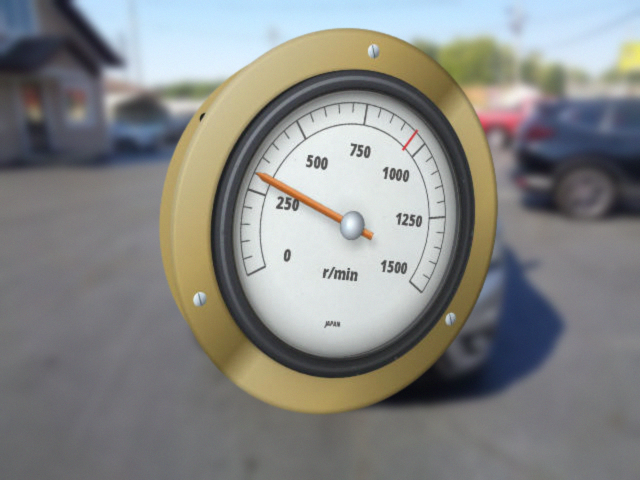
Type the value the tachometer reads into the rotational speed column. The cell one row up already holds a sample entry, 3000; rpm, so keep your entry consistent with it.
300; rpm
